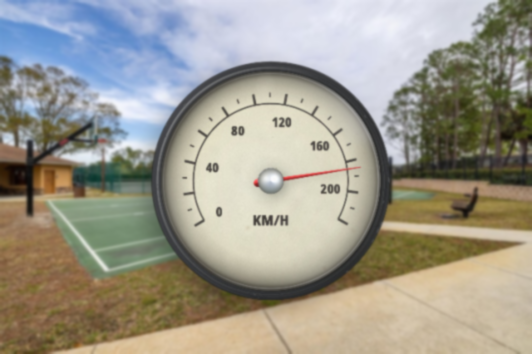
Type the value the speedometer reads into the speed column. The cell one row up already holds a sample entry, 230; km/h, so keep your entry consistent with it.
185; km/h
